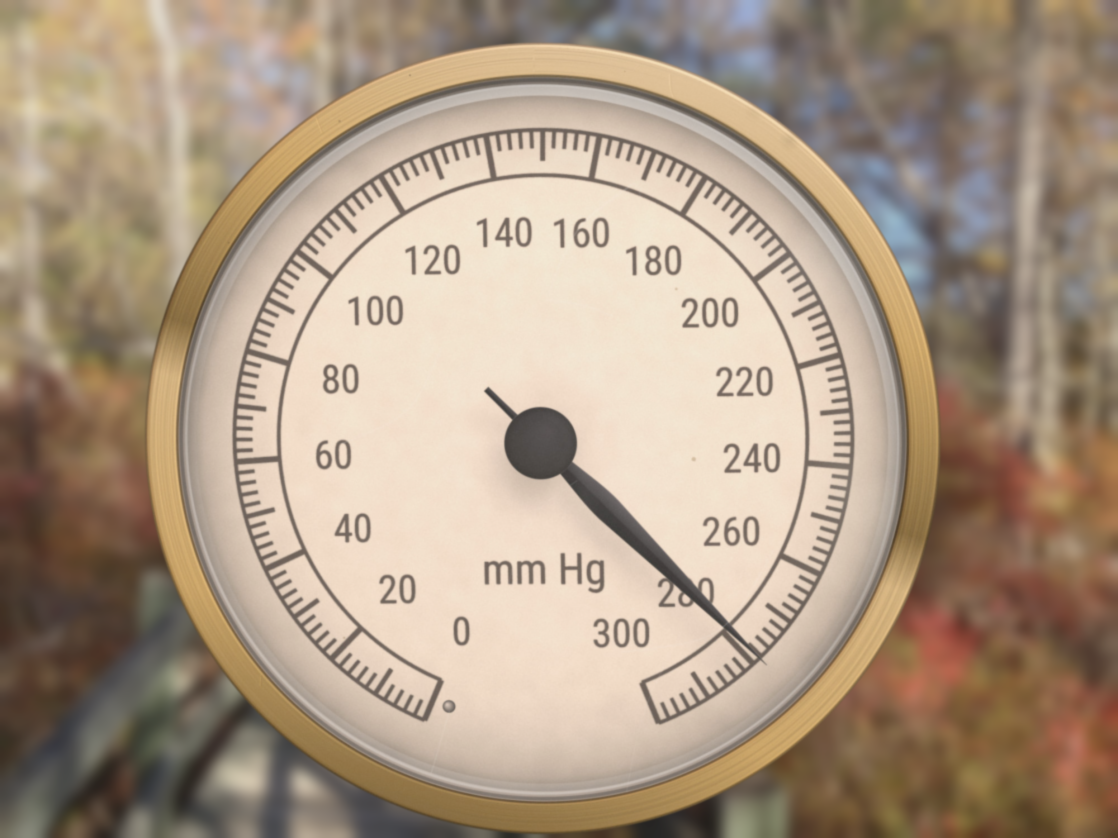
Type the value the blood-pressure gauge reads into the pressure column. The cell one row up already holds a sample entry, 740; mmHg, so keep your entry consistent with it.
278; mmHg
